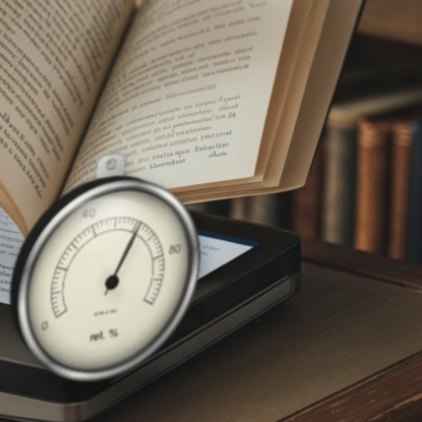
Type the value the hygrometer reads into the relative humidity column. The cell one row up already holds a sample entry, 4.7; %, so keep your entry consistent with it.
60; %
